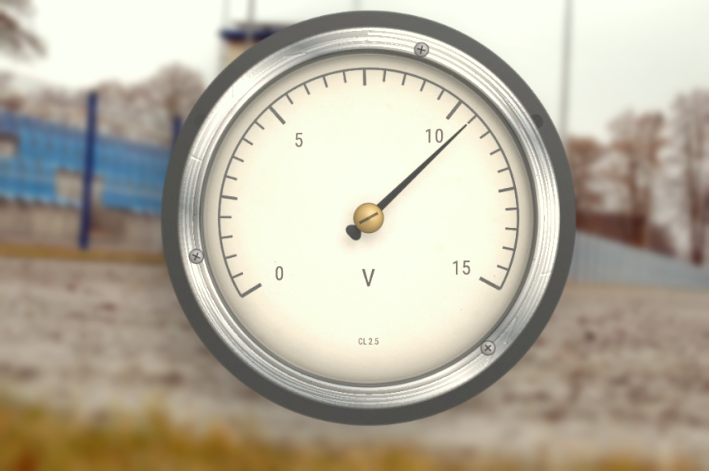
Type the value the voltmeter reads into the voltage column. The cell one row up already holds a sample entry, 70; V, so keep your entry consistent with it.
10.5; V
